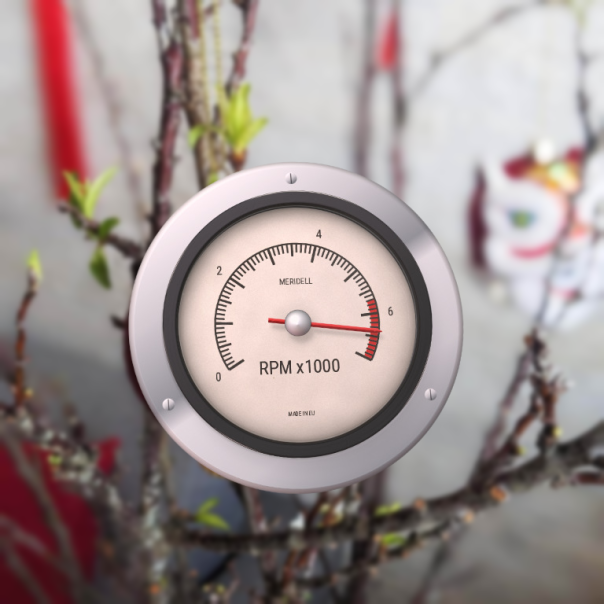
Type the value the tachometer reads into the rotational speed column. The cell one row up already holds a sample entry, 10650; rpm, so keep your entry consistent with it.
6400; rpm
